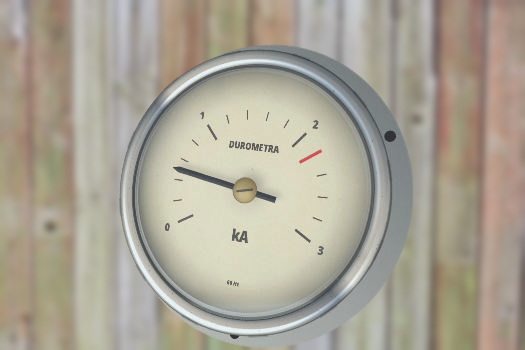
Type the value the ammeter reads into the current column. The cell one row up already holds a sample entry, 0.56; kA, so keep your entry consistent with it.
0.5; kA
